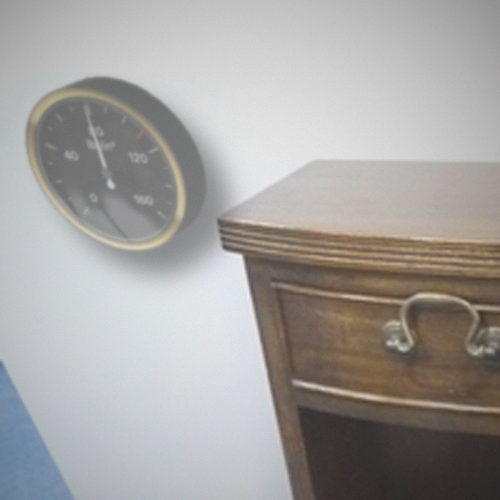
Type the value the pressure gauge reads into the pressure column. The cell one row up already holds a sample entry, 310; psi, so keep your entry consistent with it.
80; psi
